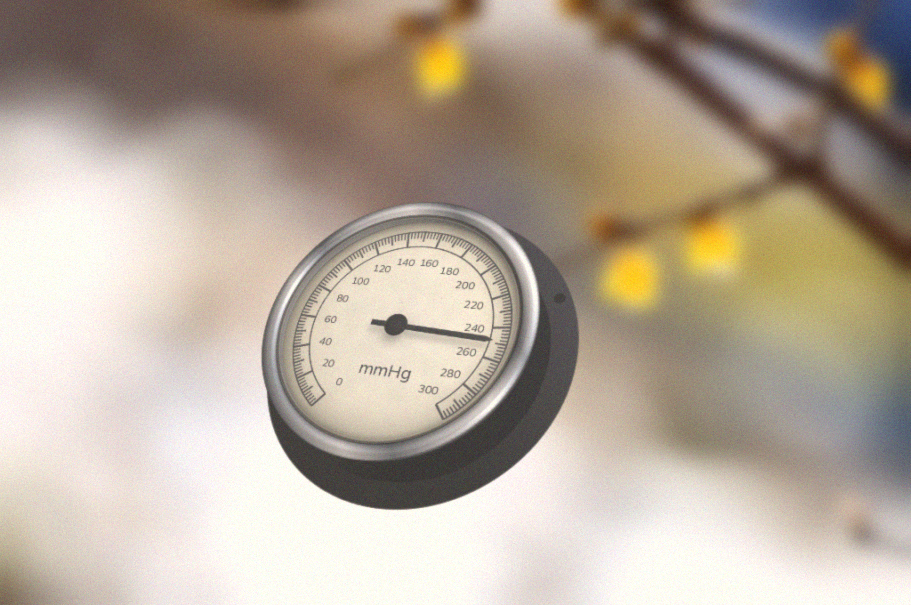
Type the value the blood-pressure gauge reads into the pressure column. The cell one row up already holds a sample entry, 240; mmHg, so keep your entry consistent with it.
250; mmHg
